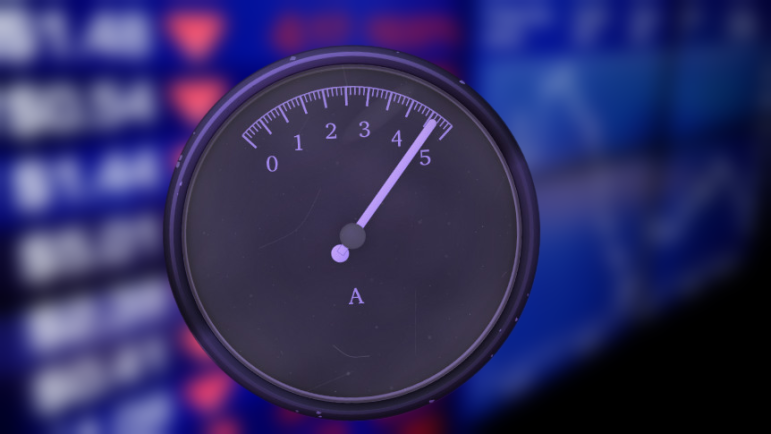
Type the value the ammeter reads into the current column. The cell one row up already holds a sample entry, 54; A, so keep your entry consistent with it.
4.6; A
